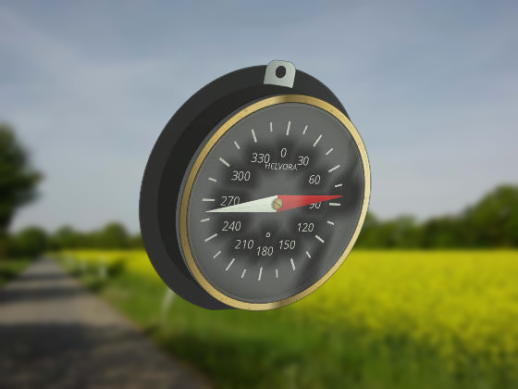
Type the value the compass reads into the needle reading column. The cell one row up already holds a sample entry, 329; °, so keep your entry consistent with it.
82.5; °
